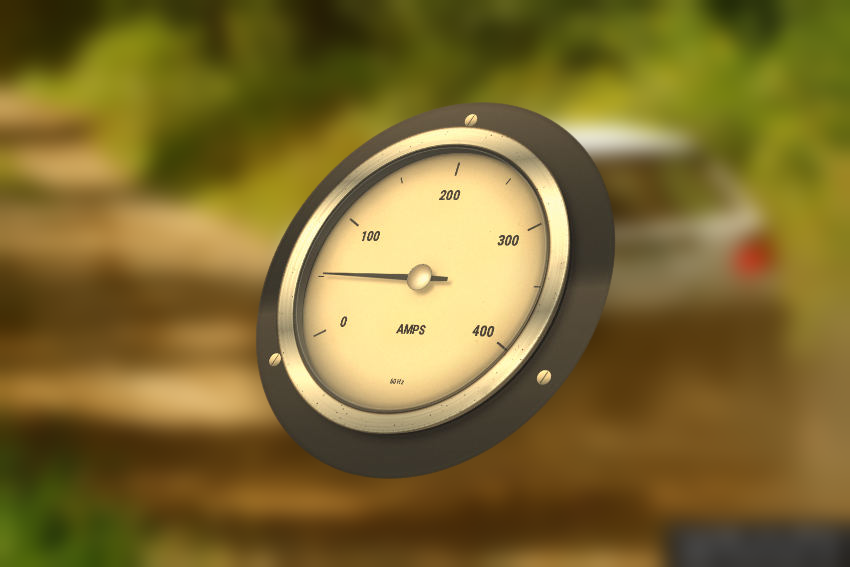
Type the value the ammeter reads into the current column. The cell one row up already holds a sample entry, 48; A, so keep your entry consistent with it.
50; A
